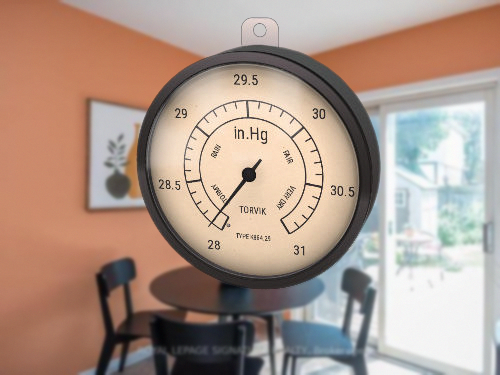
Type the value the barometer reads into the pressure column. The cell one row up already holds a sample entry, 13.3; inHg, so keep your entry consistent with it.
28.1; inHg
